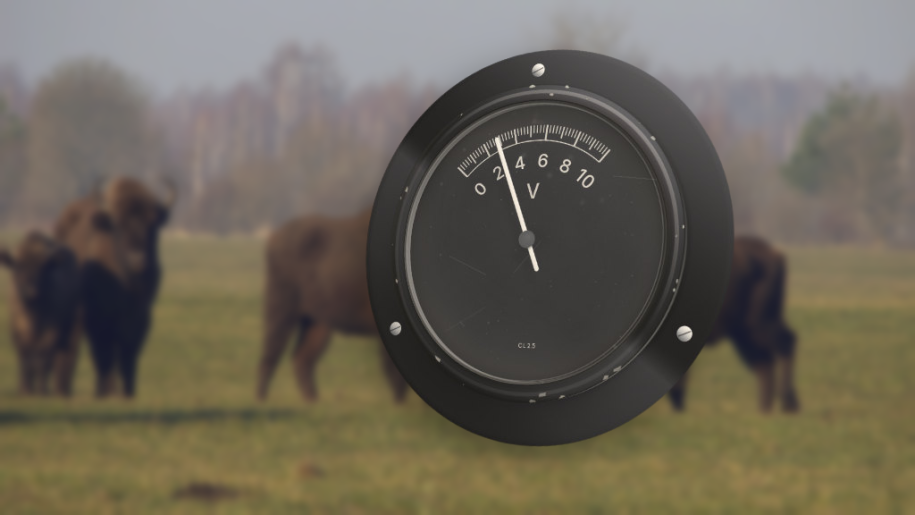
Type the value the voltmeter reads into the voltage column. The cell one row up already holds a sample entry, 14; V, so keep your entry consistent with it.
3; V
